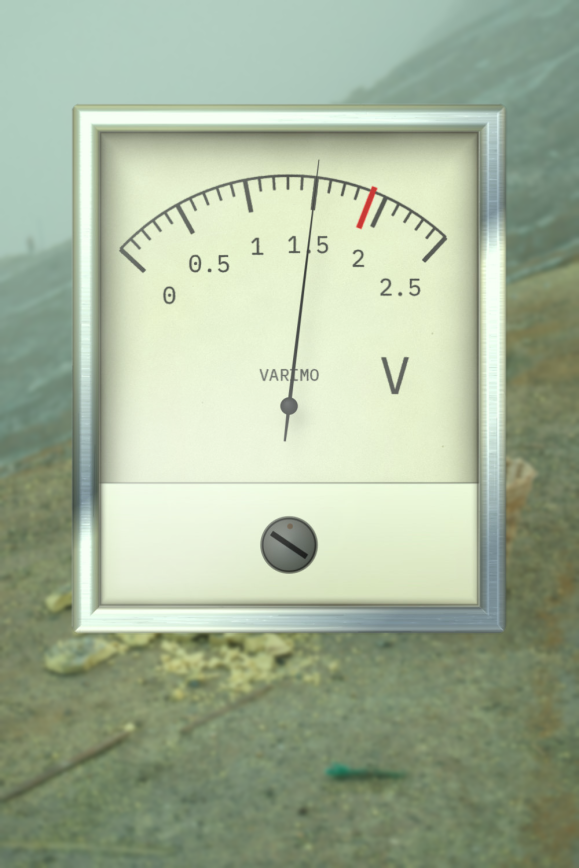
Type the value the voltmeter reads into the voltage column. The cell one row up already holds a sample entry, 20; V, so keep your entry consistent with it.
1.5; V
